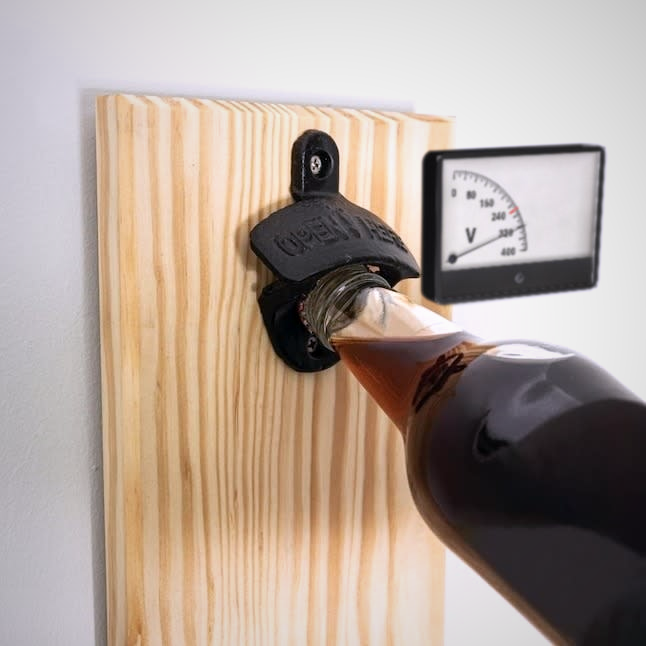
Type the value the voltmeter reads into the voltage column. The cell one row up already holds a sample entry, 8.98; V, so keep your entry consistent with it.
320; V
